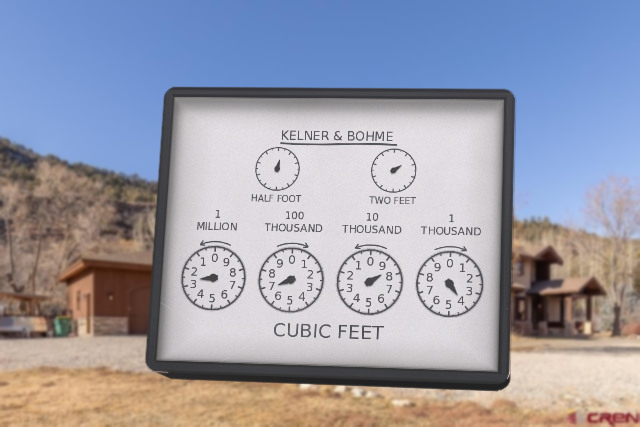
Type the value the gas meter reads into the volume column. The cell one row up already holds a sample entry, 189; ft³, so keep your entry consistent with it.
268400; ft³
